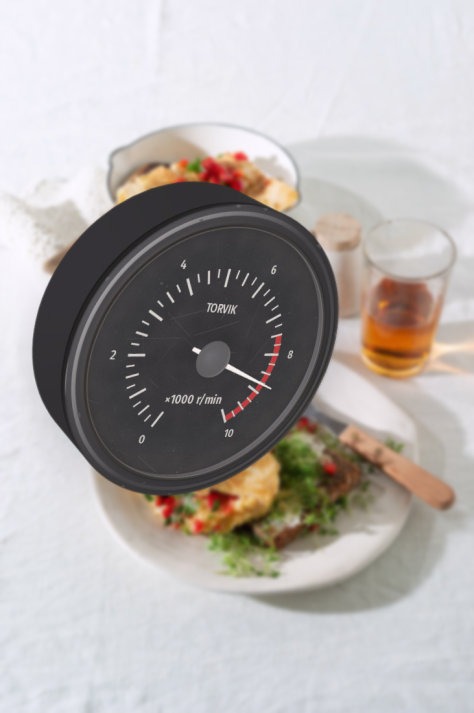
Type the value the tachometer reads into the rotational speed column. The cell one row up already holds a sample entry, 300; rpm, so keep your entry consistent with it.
8750; rpm
